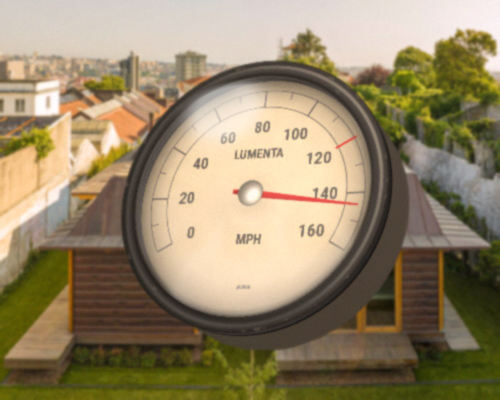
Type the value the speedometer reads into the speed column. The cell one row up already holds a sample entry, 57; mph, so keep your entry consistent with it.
145; mph
